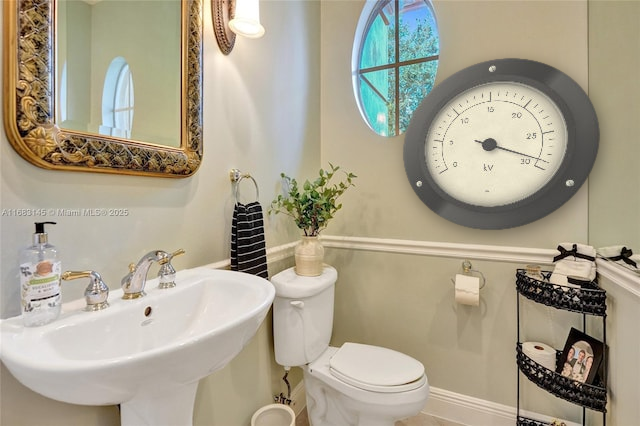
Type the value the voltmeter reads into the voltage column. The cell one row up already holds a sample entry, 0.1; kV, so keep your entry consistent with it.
29; kV
